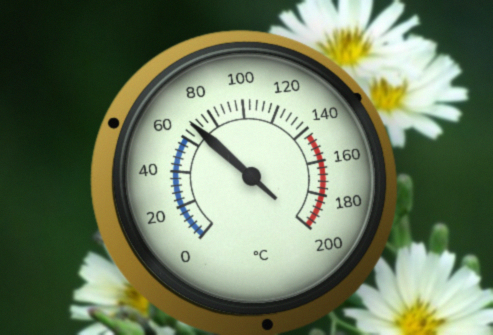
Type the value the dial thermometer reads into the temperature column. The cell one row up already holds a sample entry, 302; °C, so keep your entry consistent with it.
68; °C
